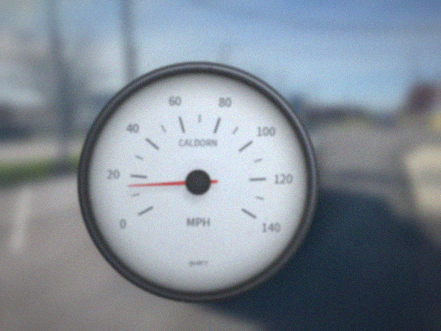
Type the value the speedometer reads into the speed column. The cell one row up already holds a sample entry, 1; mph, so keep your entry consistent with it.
15; mph
